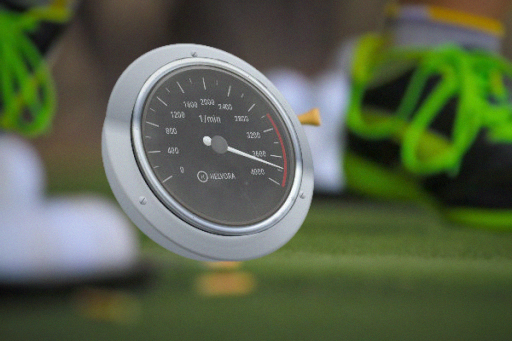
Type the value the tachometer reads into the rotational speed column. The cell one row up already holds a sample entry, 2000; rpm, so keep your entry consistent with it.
3800; rpm
